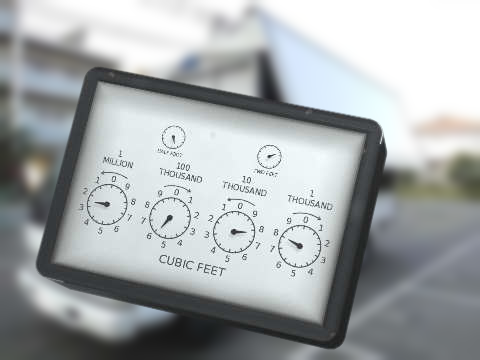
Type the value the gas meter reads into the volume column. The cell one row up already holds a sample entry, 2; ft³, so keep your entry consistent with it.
257800; ft³
